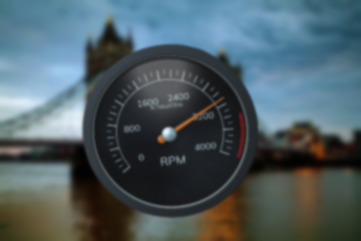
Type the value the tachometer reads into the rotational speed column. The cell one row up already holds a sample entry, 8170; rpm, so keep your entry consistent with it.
3100; rpm
